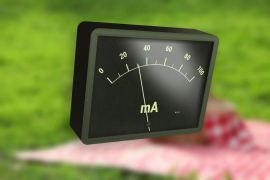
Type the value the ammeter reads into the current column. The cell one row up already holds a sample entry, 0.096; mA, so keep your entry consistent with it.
30; mA
